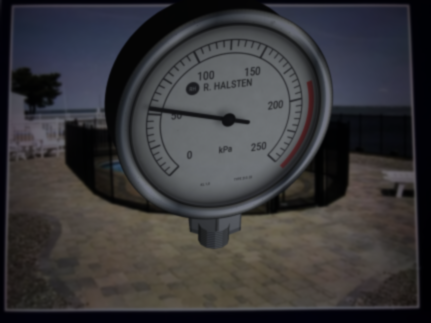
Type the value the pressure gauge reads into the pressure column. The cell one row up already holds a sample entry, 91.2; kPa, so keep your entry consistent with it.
55; kPa
